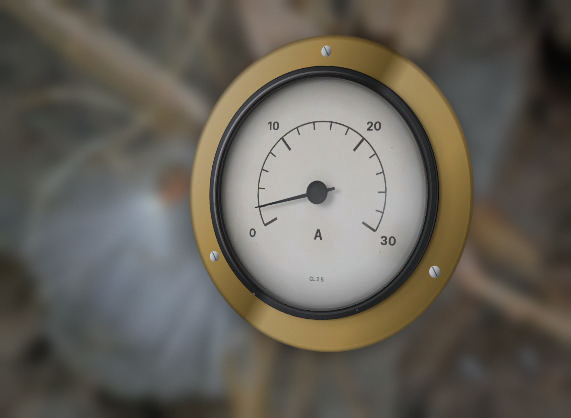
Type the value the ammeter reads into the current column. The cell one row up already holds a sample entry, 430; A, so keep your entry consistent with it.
2; A
